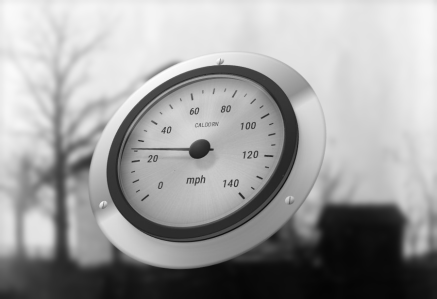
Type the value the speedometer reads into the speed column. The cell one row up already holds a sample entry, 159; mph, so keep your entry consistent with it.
25; mph
